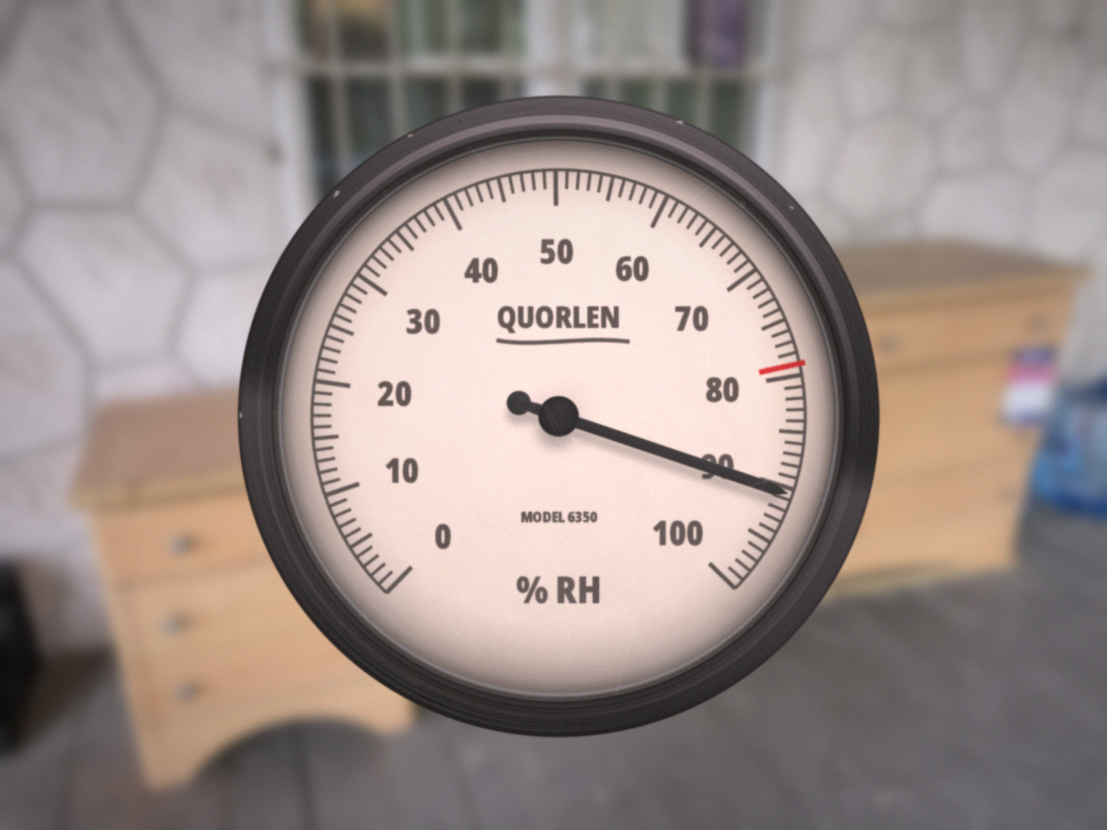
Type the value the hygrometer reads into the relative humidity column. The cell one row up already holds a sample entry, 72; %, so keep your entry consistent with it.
90.5; %
